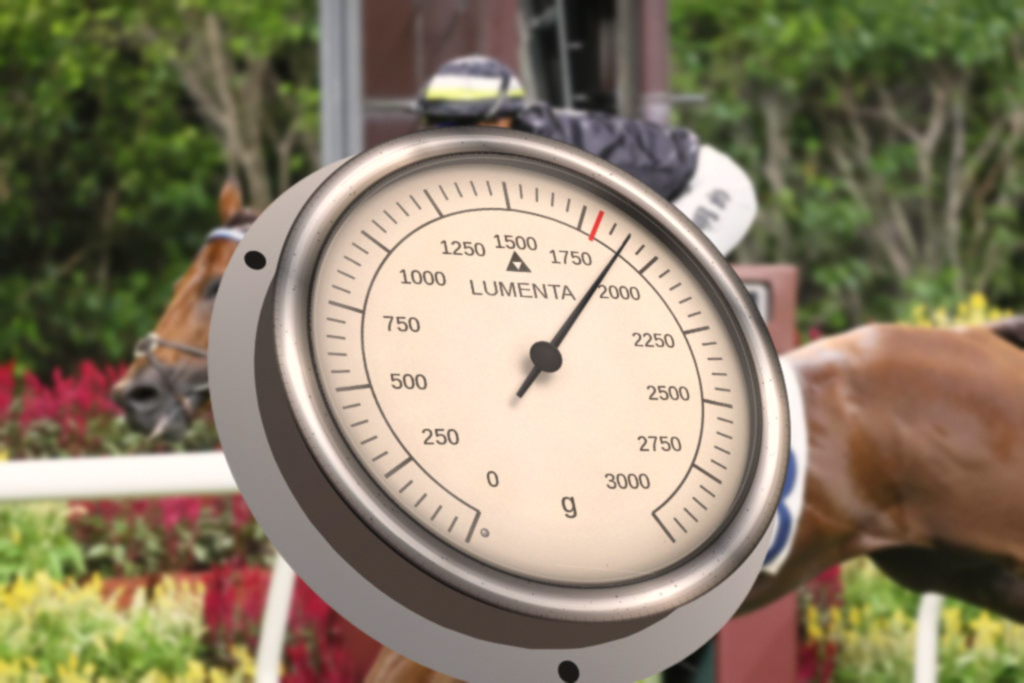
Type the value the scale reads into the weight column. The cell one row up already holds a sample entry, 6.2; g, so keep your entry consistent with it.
1900; g
